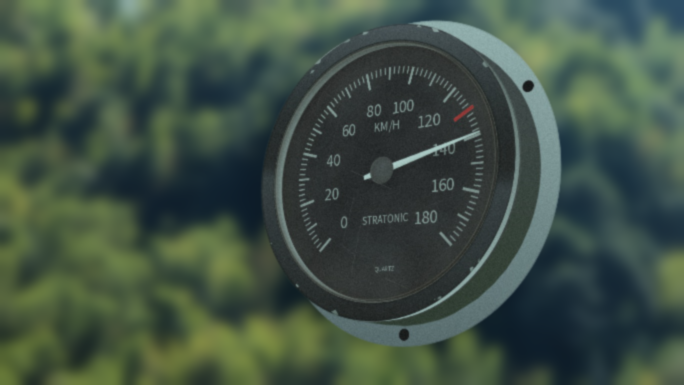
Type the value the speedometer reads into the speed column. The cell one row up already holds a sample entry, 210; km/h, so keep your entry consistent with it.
140; km/h
